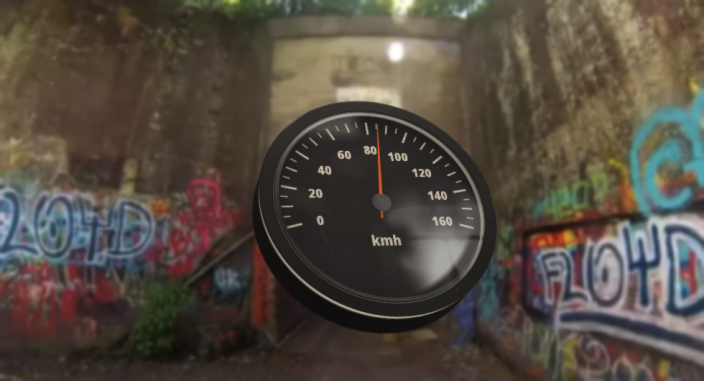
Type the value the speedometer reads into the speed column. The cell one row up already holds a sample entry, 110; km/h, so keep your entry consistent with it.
85; km/h
